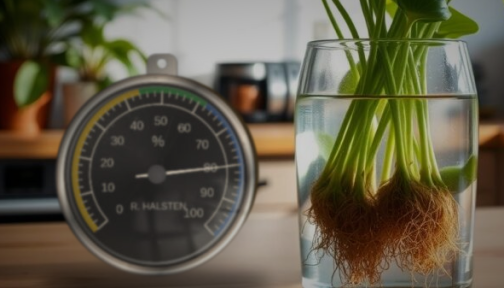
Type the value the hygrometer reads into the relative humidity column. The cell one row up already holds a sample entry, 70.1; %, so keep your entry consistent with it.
80; %
